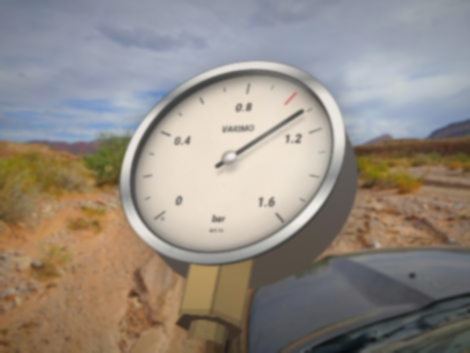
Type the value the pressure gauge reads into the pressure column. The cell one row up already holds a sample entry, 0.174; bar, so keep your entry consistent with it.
1.1; bar
